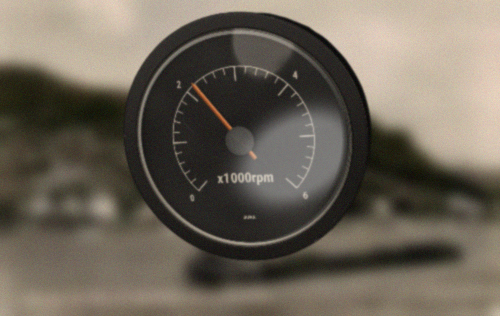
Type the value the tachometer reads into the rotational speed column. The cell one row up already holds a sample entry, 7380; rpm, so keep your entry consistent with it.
2200; rpm
